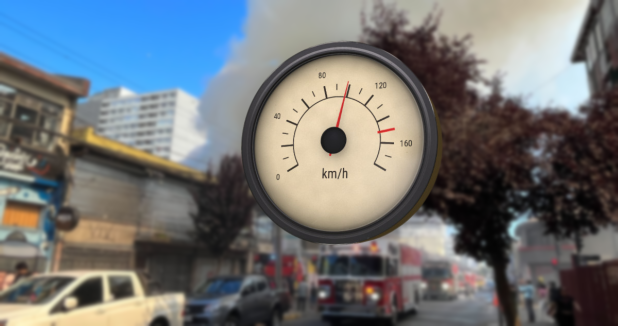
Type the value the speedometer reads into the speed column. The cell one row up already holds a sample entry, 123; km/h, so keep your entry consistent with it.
100; km/h
